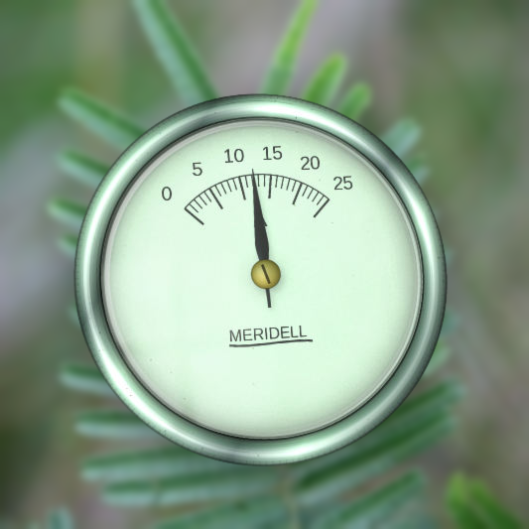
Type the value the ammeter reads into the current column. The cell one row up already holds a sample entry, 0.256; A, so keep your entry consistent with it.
12; A
